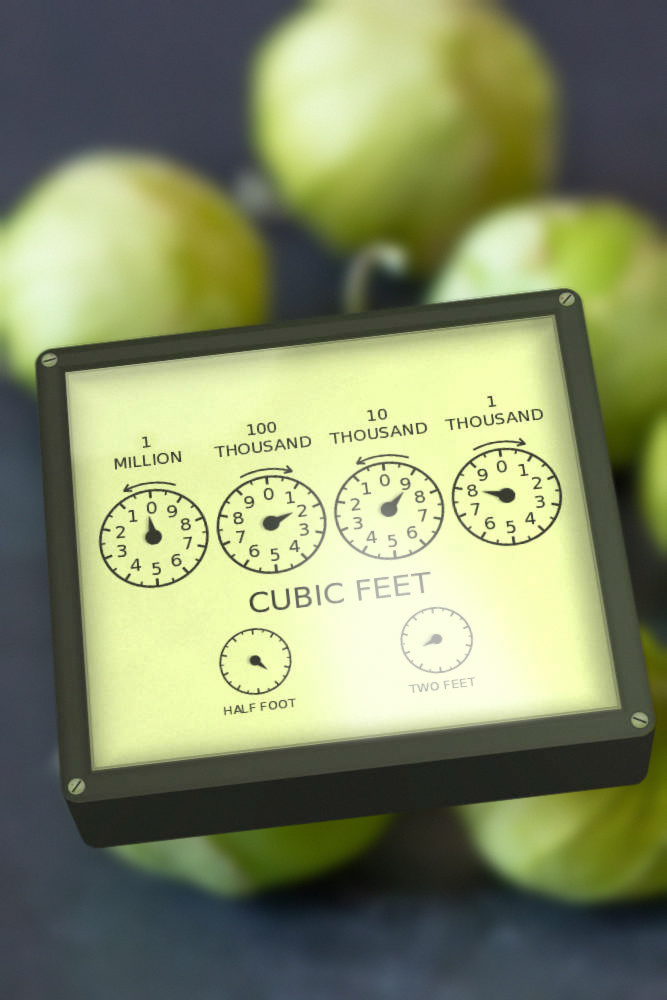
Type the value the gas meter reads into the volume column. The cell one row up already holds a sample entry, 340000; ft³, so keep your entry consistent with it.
18800; ft³
